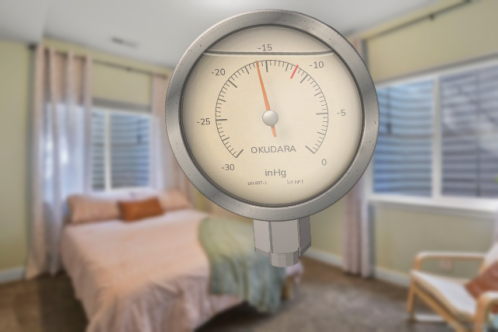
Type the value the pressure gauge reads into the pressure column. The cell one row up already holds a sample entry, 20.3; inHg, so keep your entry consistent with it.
-16; inHg
